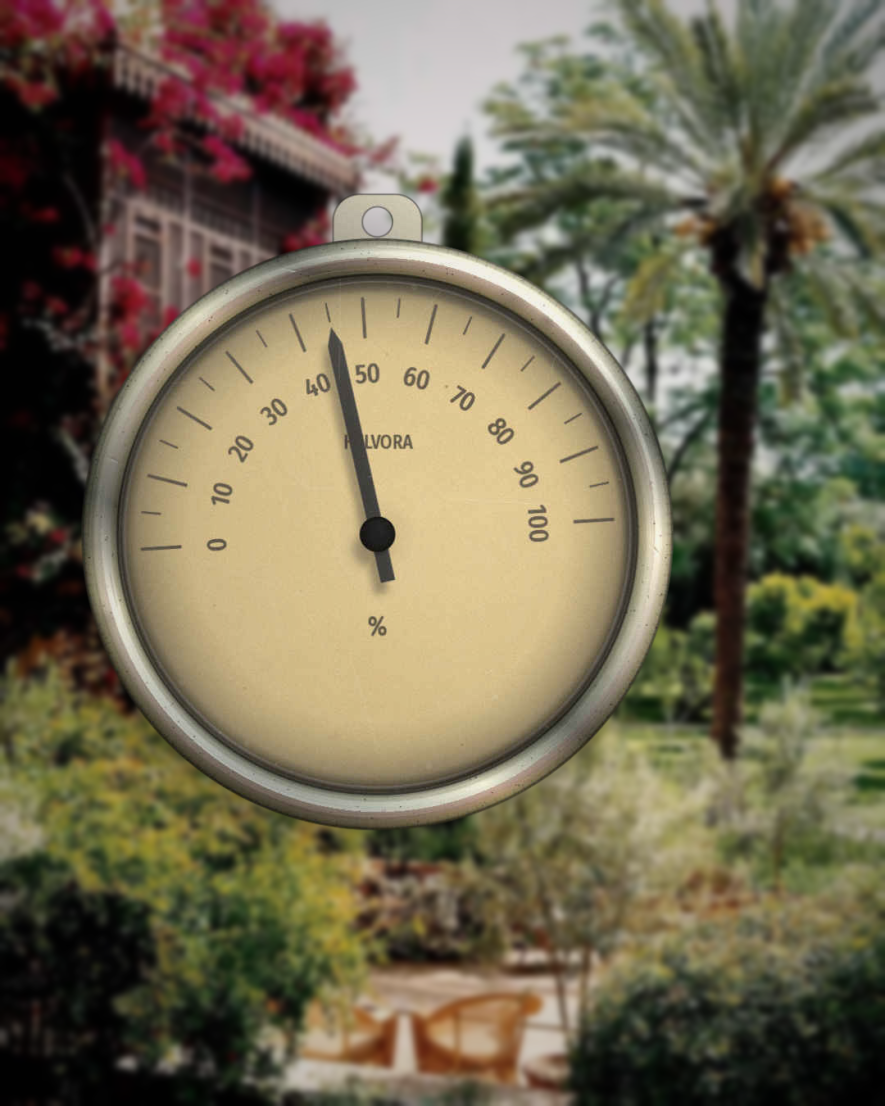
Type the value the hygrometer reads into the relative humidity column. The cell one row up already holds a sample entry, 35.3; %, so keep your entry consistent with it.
45; %
